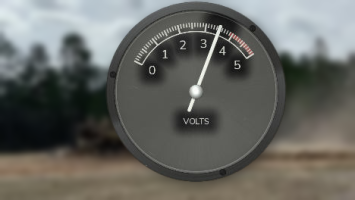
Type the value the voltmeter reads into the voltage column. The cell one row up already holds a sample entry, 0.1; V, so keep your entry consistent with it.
3.5; V
